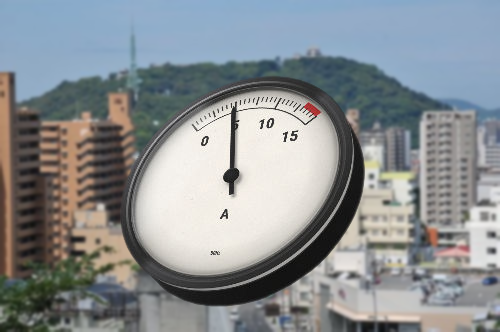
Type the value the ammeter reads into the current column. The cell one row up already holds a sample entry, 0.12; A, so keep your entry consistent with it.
5; A
